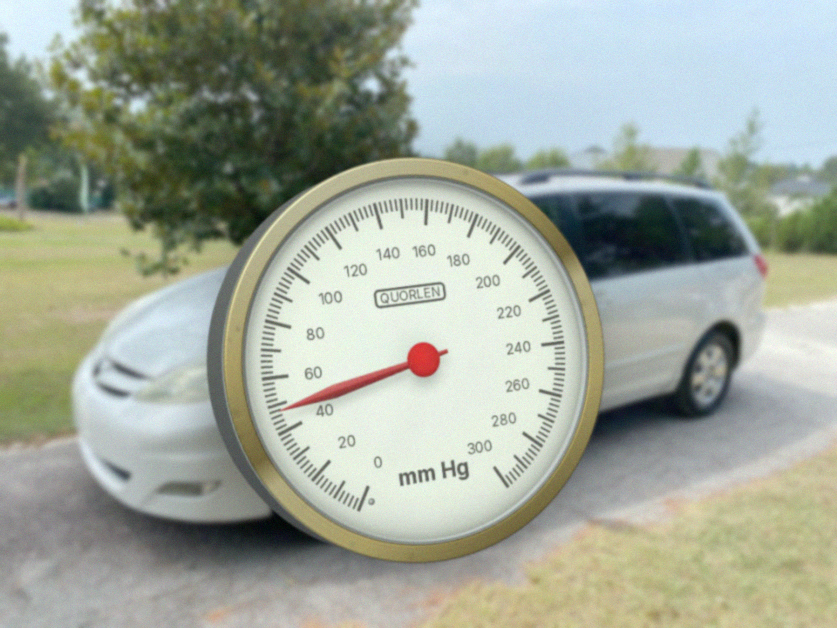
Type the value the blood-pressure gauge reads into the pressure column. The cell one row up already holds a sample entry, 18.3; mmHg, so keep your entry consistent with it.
48; mmHg
